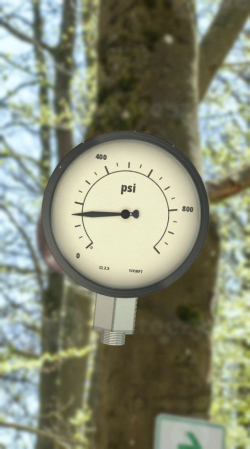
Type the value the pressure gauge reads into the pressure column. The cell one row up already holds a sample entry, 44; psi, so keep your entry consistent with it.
150; psi
